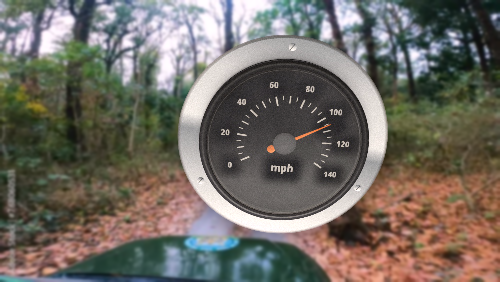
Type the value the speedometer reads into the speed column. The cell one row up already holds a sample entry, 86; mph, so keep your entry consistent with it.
105; mph
